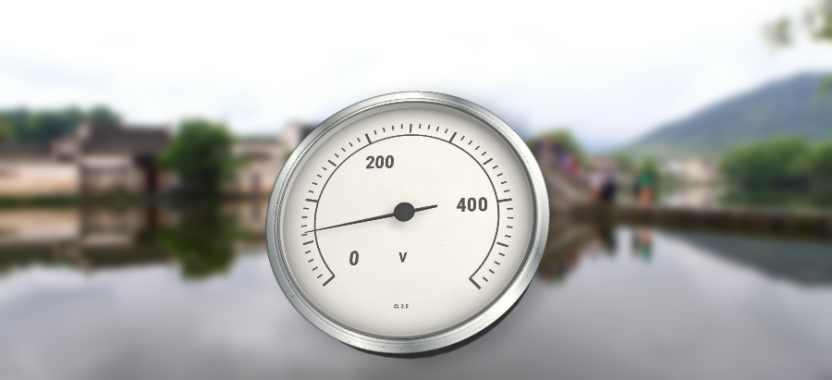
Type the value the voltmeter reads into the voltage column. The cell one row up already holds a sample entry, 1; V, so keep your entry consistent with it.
60; V
